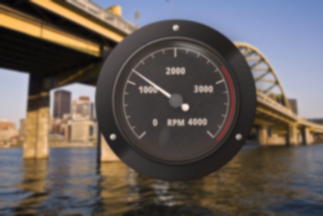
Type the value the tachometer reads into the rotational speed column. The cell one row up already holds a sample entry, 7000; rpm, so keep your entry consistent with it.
1200; rpm
